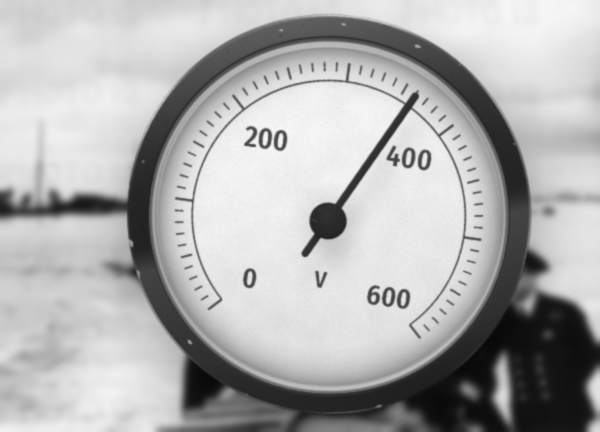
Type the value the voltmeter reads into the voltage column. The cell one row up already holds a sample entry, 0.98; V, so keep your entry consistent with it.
360; V
